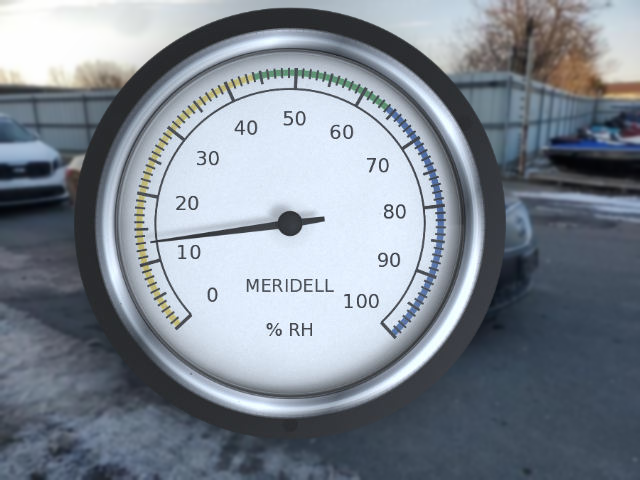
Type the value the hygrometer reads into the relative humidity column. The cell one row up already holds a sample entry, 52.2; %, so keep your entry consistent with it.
13; %
